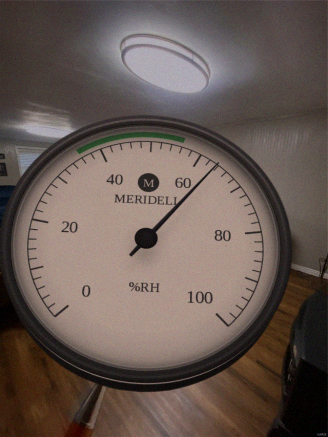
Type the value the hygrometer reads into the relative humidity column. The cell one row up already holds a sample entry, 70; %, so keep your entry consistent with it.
64; %
